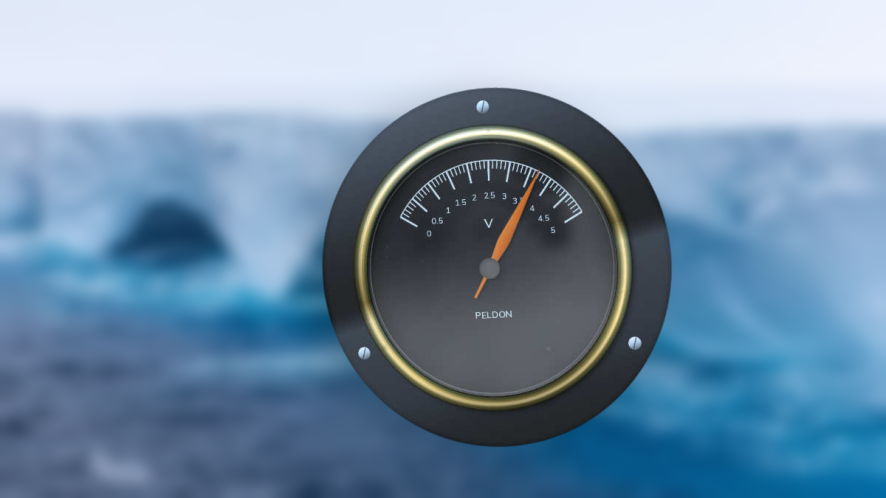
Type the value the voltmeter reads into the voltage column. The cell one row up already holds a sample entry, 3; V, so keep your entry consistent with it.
3.7; V
